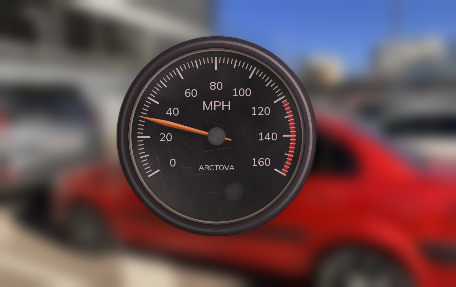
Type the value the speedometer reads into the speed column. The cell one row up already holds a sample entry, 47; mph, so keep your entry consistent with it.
30; mph
